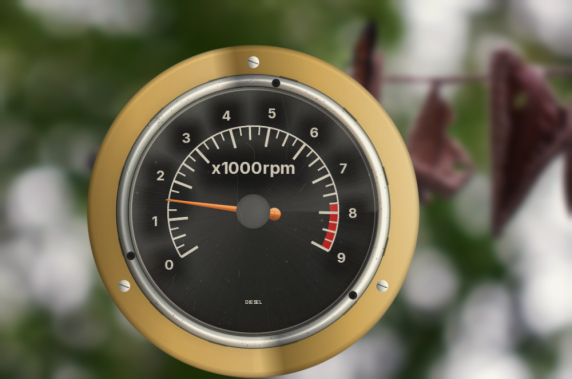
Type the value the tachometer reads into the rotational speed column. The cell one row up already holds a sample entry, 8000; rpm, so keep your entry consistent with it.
1500; rpm
